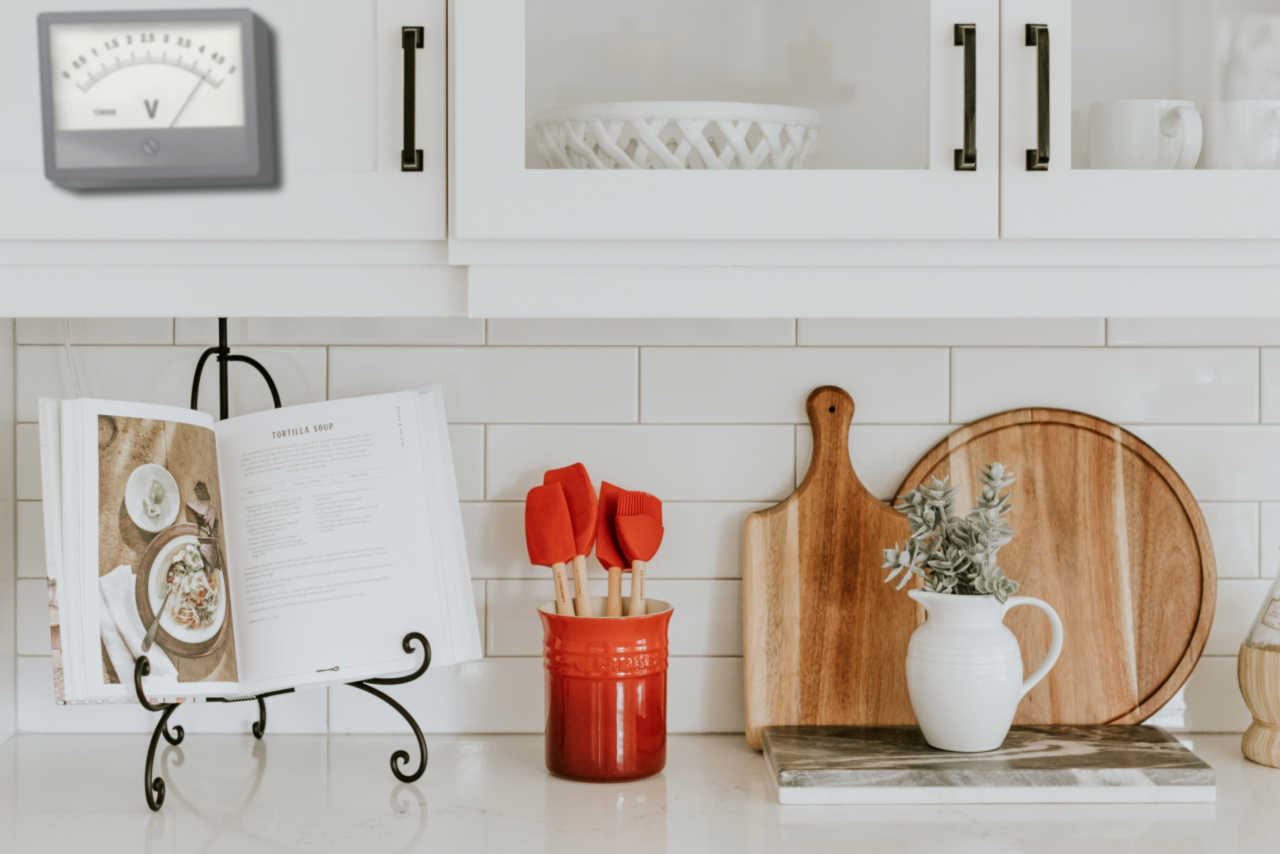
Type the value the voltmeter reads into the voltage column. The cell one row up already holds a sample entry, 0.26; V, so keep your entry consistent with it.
4.5; V
